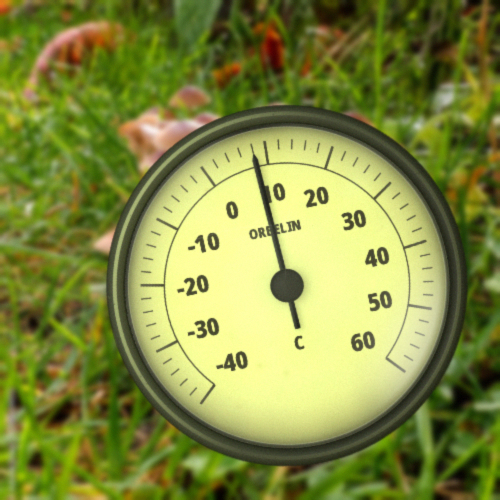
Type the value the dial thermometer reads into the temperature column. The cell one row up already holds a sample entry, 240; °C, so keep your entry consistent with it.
8; °C
